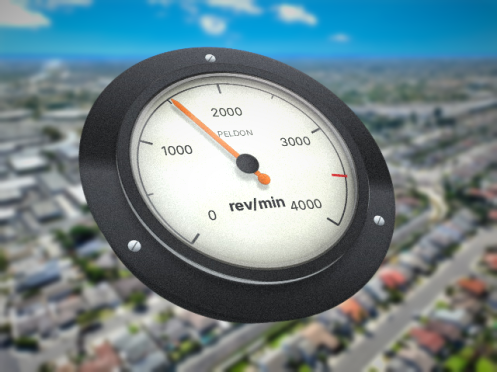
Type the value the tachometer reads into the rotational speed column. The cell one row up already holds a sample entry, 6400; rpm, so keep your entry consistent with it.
1500; rpm
